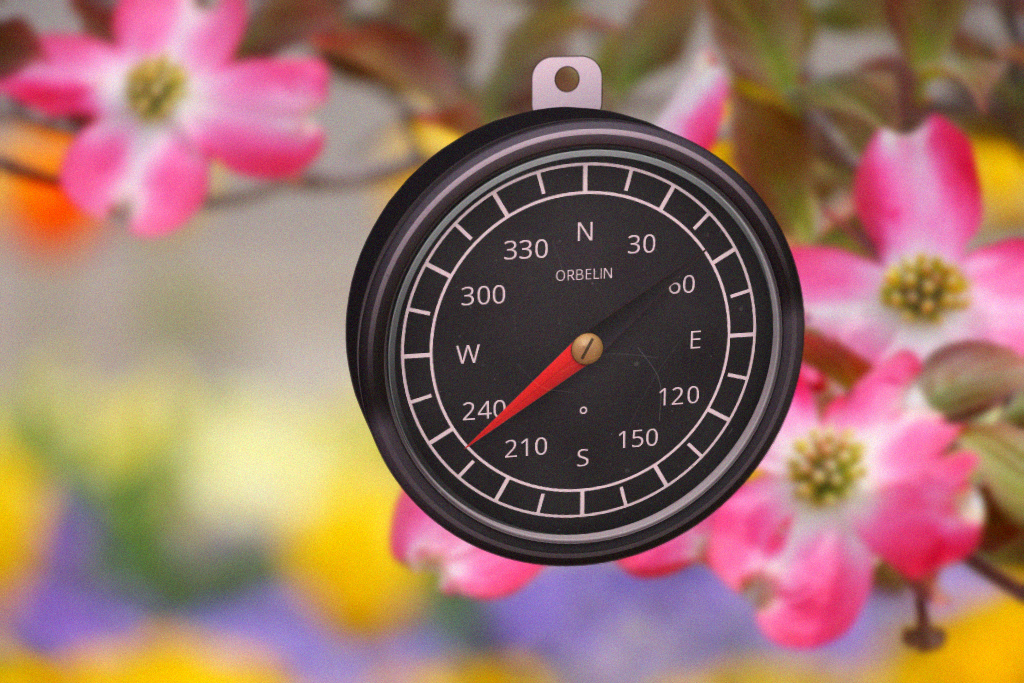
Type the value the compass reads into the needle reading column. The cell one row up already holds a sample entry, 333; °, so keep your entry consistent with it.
232.5; °
